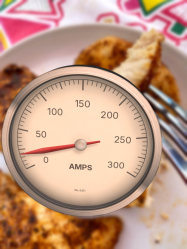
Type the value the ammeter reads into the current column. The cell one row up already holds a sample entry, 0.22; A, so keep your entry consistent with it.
20; A
